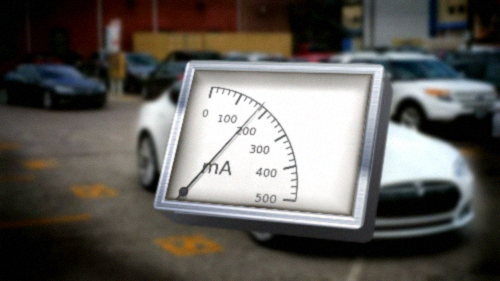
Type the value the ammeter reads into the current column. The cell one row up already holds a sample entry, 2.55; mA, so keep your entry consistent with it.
180; mA
